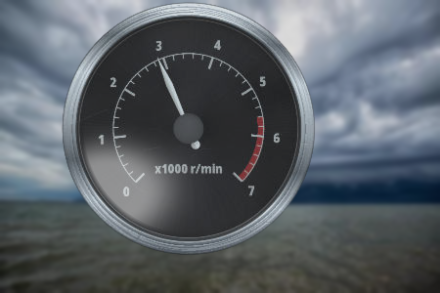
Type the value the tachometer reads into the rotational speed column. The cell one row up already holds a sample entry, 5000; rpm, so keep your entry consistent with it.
2900; rpm
